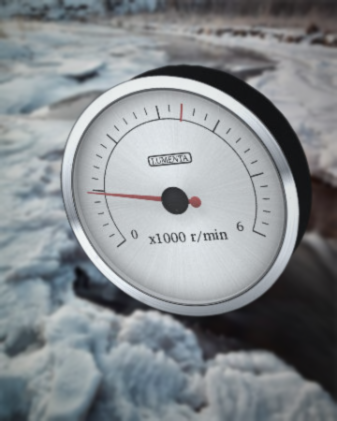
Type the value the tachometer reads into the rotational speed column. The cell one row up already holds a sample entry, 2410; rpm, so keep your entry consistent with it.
1000; rpm
